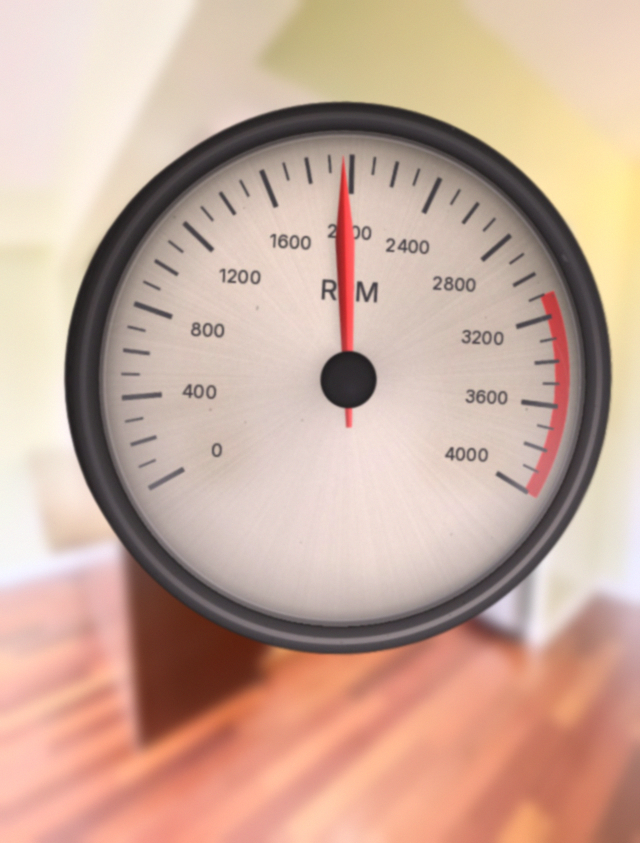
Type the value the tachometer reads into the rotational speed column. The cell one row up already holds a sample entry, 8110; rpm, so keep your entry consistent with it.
1950; rpm
